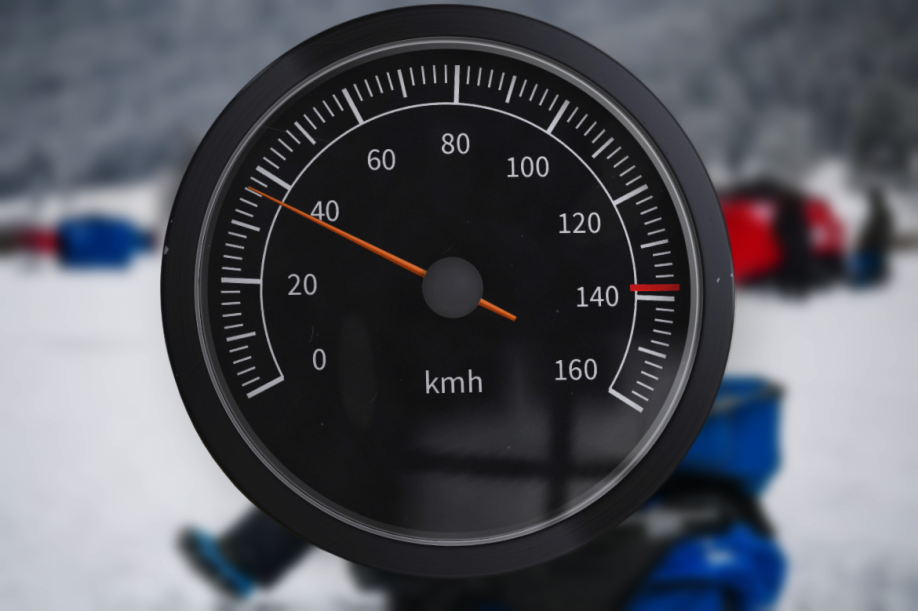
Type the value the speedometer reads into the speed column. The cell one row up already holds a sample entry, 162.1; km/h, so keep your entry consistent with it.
36; km/h
